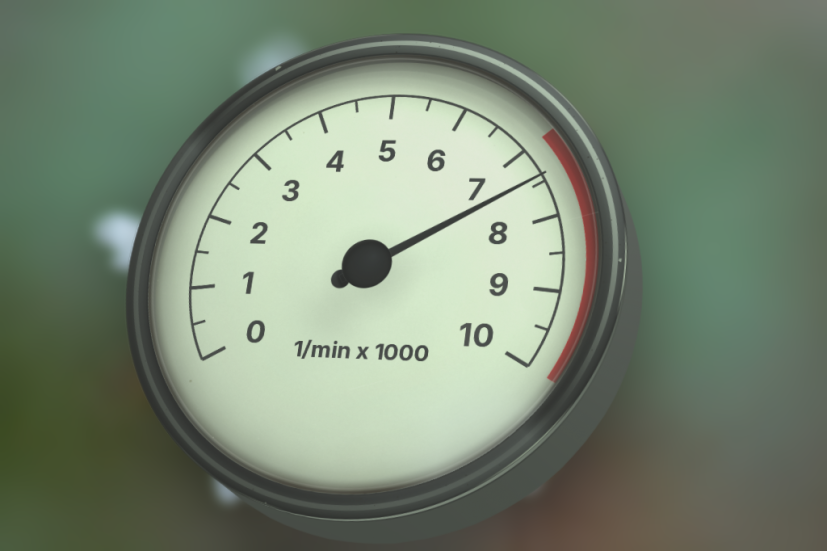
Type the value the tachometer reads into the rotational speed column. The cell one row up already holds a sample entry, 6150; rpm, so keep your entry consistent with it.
7500; rpm
